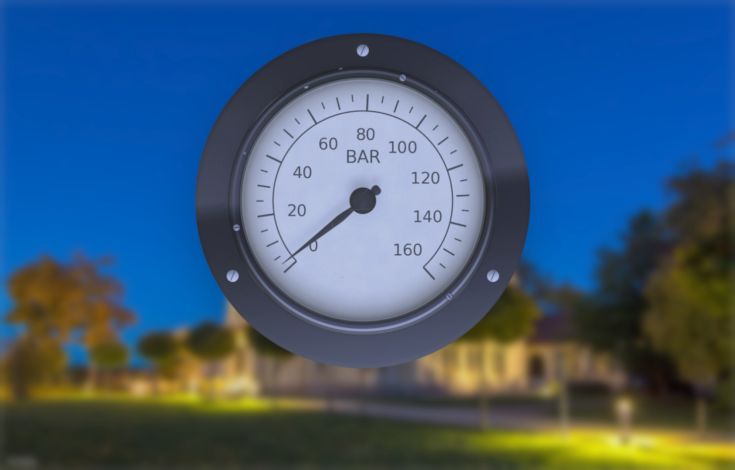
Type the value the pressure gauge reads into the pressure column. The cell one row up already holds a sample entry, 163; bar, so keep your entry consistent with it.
2.5; bar
